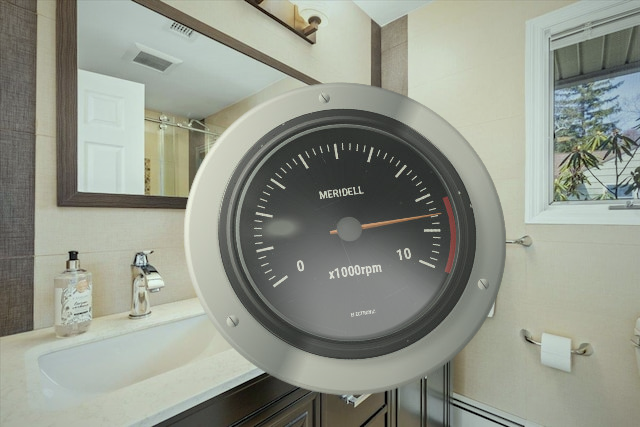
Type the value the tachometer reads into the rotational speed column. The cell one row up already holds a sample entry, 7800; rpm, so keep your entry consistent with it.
8600; rpm
